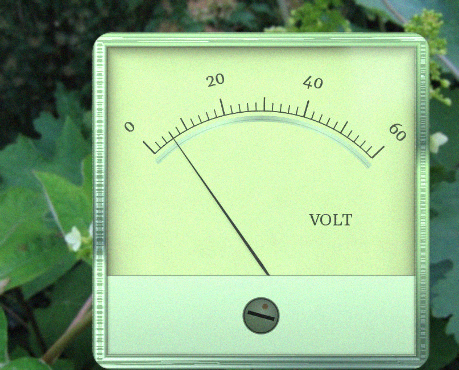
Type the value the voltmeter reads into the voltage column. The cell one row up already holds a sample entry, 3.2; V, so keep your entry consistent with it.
6; V
